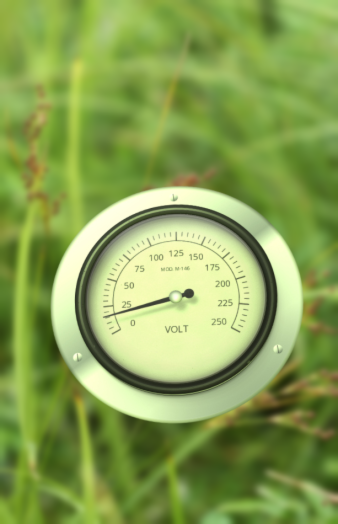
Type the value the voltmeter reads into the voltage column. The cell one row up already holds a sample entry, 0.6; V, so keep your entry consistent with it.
15; V
